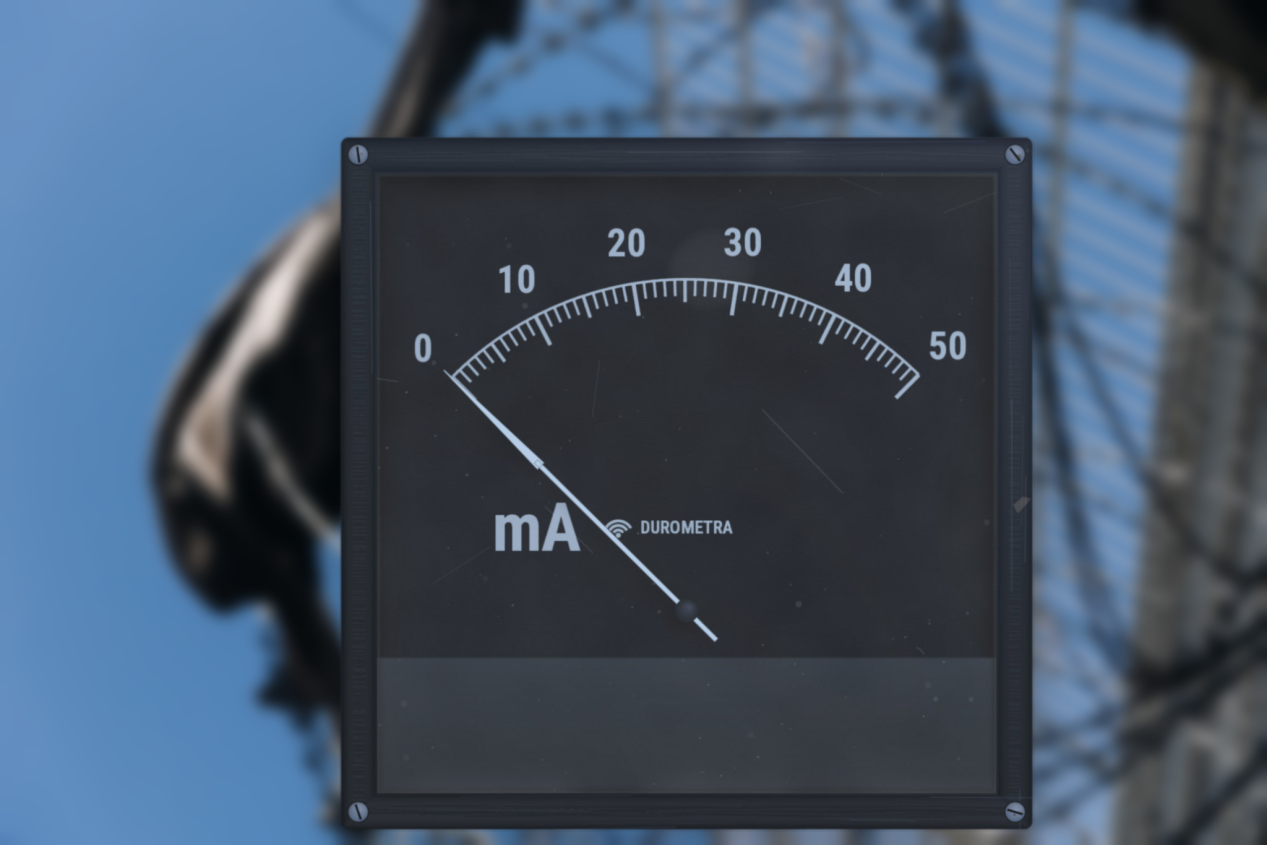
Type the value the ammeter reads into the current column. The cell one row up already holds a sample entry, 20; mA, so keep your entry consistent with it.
0; mA
